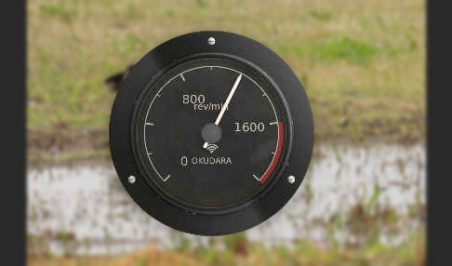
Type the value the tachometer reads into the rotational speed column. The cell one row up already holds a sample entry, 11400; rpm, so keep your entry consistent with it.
1200; rpm
